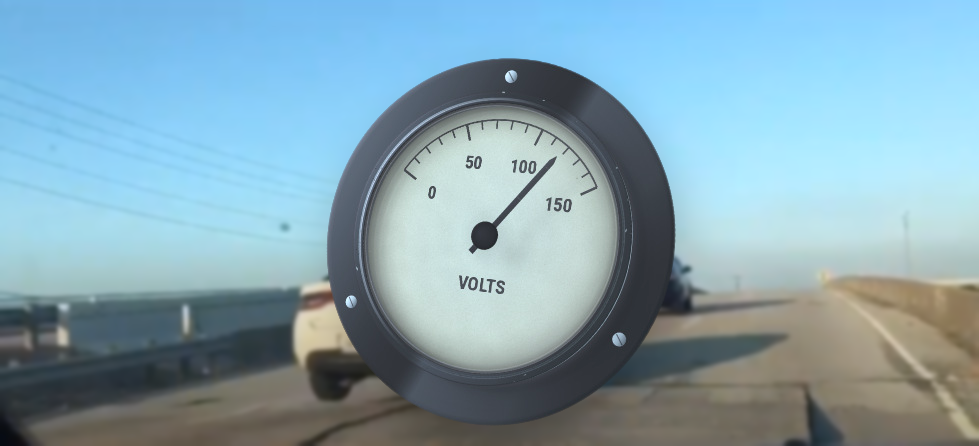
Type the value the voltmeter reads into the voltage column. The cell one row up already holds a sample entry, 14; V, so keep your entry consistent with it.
120; V
